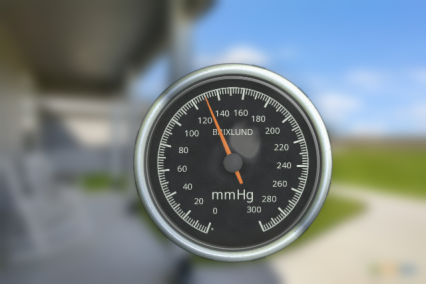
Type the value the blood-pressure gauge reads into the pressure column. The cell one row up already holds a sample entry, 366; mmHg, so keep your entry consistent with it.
130; mmHg
